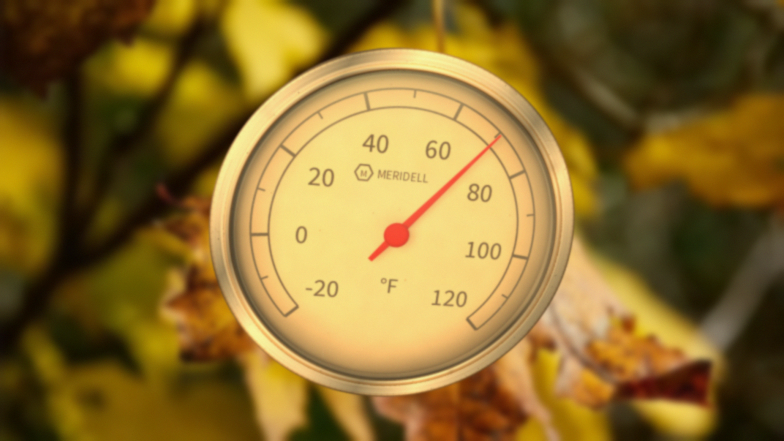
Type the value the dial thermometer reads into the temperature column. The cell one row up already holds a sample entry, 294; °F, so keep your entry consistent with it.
70; °F
